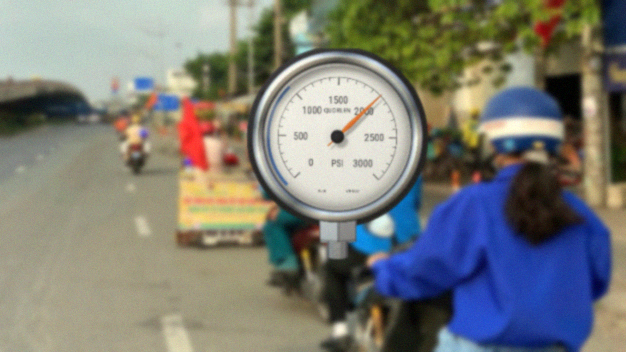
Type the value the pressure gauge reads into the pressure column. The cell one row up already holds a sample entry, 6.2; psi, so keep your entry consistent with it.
2000; psi
